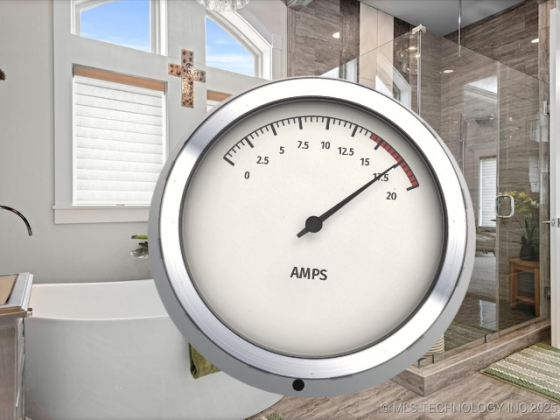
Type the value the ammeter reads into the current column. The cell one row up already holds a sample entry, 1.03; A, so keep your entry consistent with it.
17.5; A
